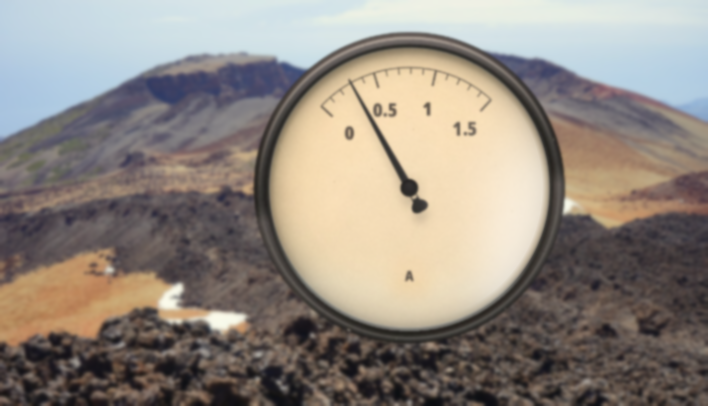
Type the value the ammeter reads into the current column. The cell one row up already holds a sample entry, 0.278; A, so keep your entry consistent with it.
0.3; A
